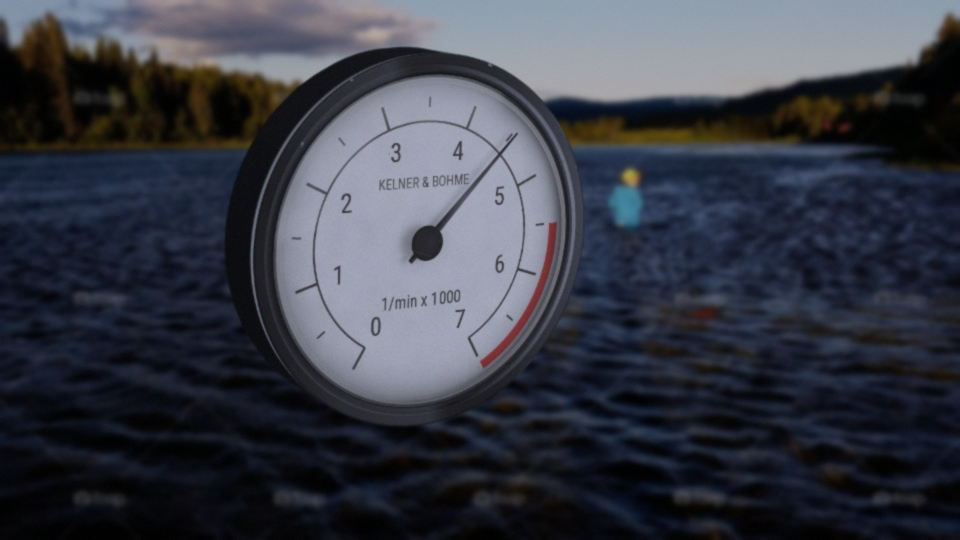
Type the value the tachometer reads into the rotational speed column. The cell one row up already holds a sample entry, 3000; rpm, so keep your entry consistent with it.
4500; rpm
